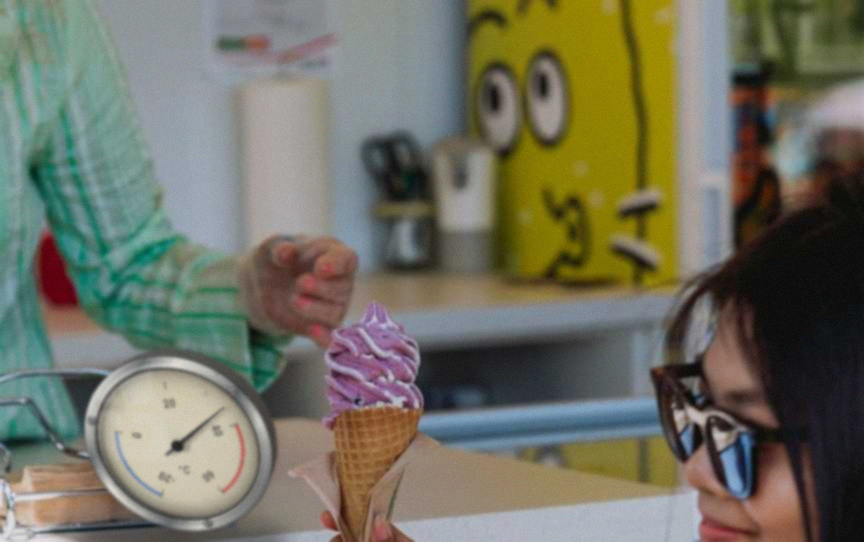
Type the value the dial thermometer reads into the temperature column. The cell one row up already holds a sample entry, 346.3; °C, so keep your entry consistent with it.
35; °C
